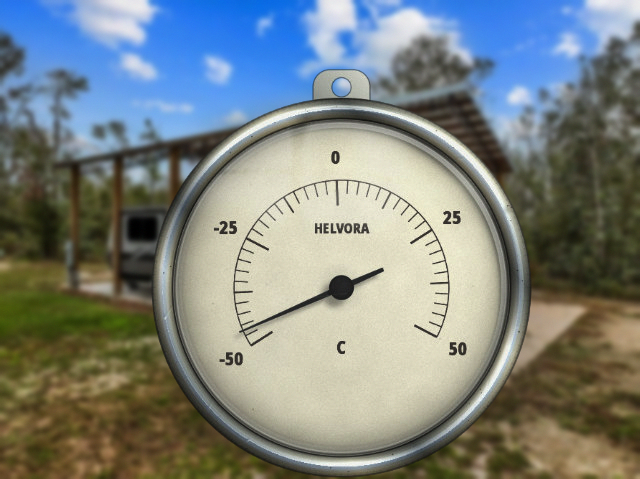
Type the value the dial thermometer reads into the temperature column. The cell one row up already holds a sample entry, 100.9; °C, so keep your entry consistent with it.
-46.25; °C
